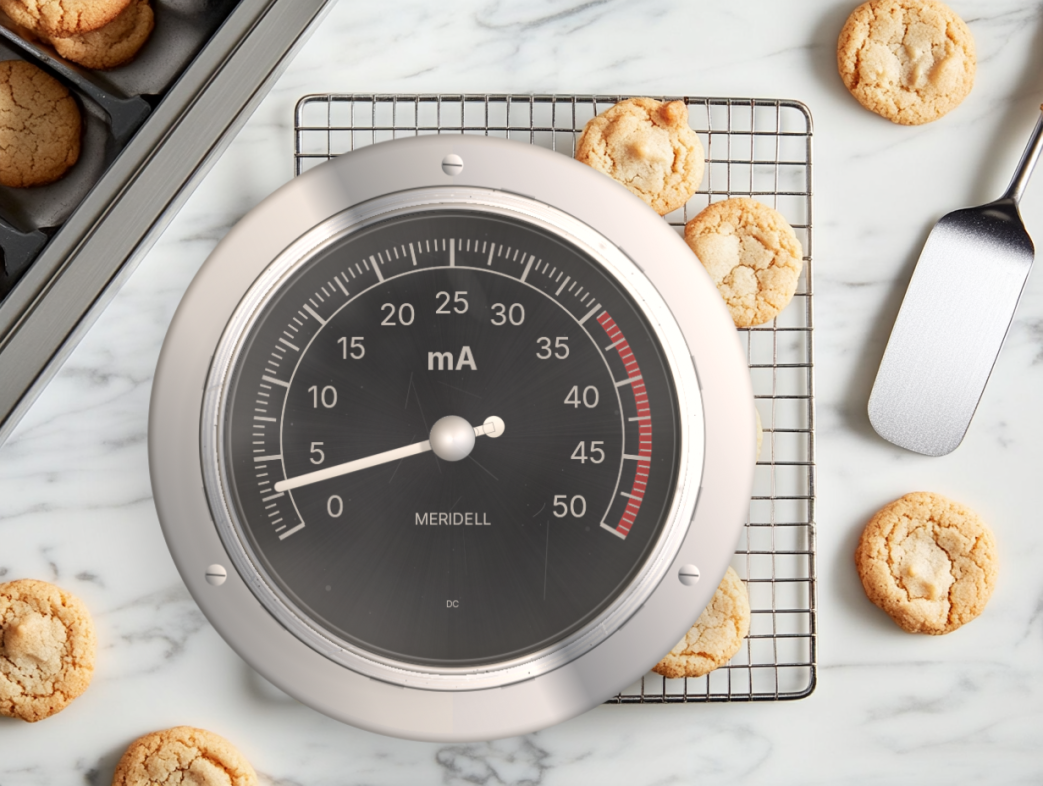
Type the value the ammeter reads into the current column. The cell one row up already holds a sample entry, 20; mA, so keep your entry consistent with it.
3; mA
